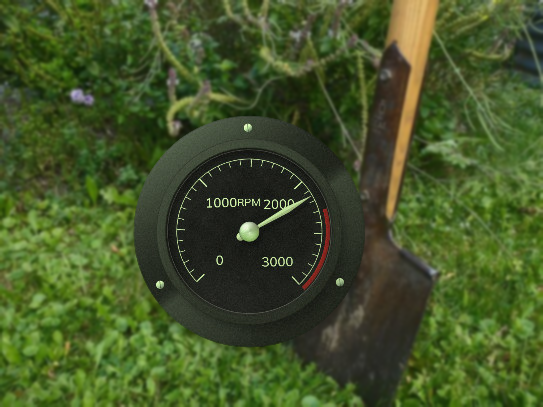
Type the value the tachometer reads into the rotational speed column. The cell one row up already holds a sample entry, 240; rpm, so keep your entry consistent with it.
2150; rpm
